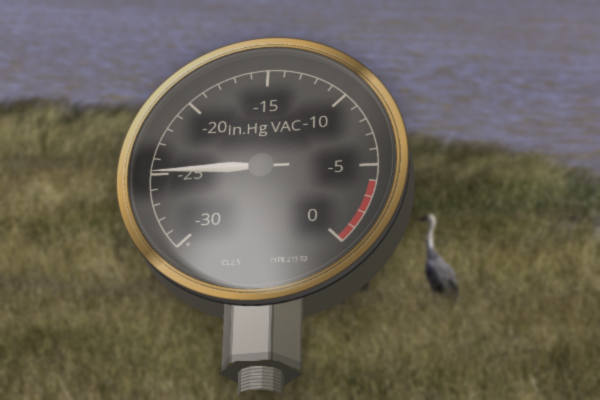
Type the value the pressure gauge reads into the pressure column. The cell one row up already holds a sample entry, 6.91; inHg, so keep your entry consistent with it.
-25; inHg
